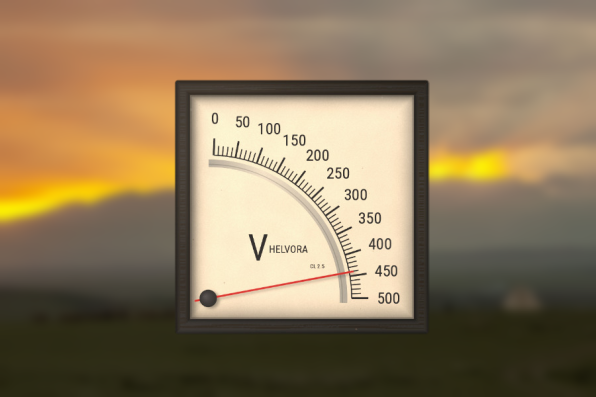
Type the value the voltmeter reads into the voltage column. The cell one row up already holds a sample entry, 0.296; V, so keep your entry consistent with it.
440; V
